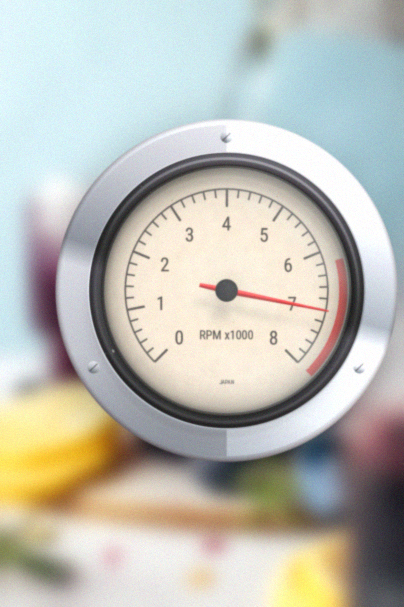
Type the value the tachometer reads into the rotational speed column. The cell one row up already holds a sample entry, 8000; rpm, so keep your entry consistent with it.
7000; rpm
